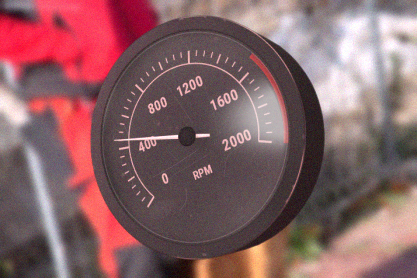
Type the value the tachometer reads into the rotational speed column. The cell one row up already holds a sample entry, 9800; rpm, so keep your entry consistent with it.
450; rpm
